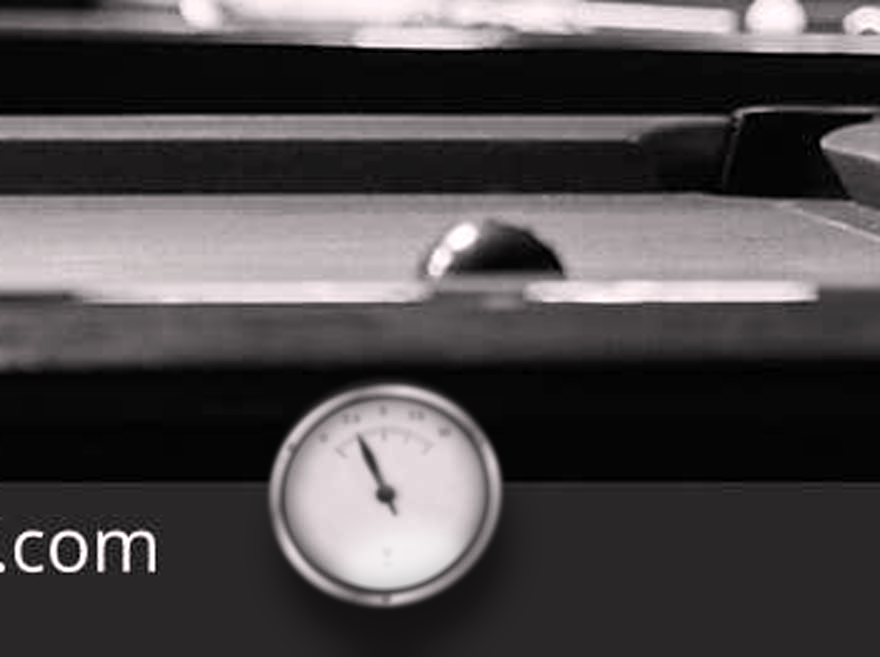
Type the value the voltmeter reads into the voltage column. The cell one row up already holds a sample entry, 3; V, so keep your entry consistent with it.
2.5; V
